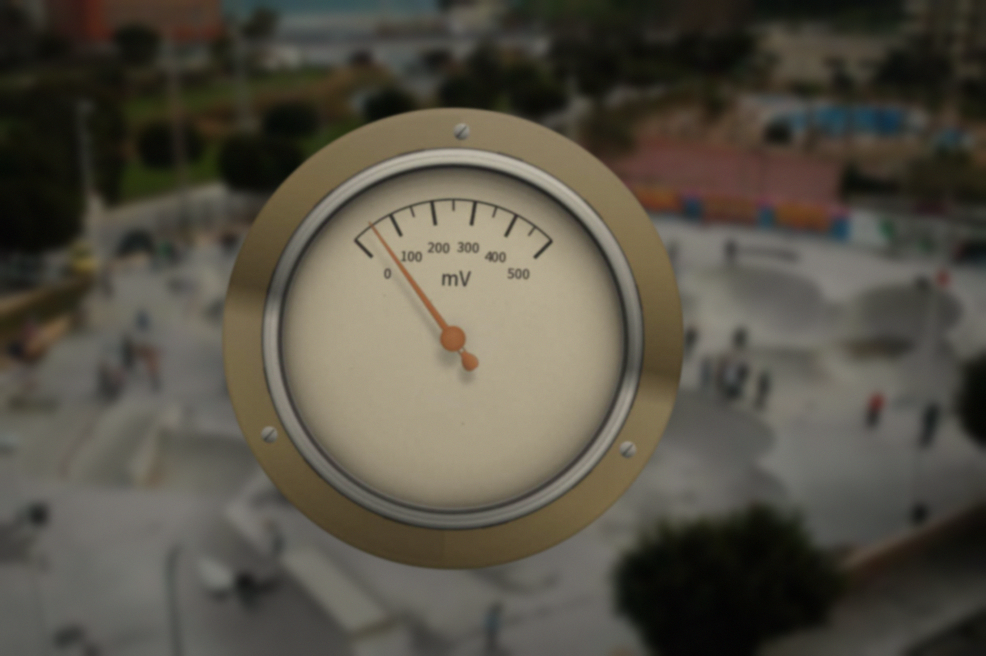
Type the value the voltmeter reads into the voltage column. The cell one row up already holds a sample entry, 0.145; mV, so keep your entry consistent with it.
50; mV
